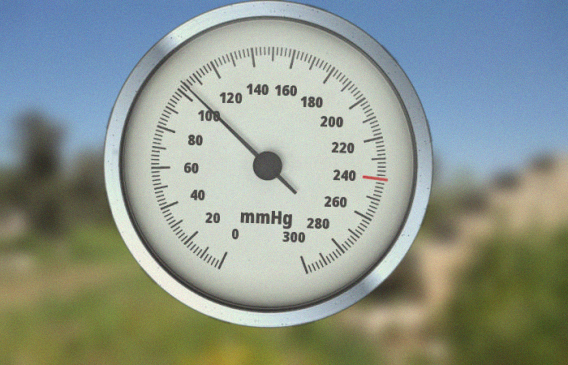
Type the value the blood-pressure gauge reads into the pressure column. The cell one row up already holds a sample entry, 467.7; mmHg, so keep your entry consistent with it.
104; mmHg
